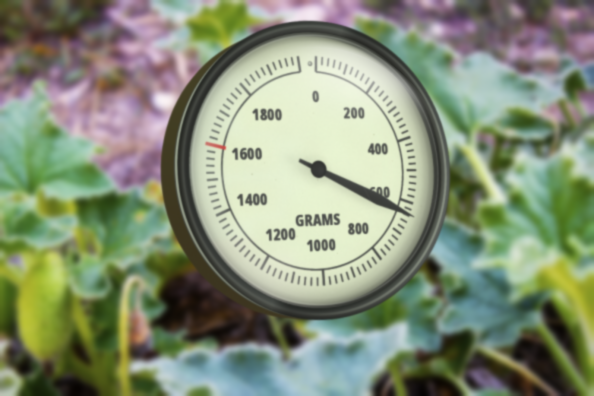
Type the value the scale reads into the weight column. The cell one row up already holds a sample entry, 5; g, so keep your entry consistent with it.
640; g
